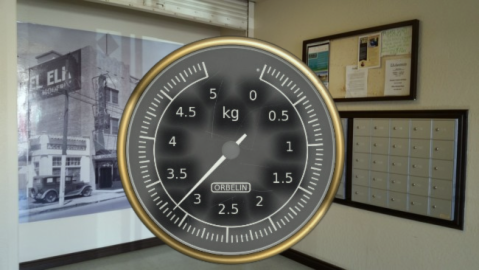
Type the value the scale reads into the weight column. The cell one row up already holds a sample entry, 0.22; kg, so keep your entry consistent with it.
3.15; kg
